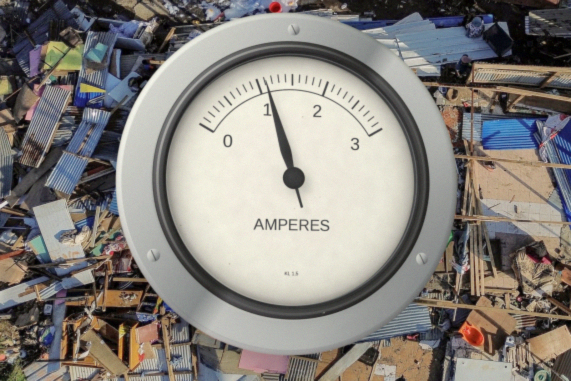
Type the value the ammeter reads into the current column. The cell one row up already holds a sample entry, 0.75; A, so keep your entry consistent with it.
1.1; A
